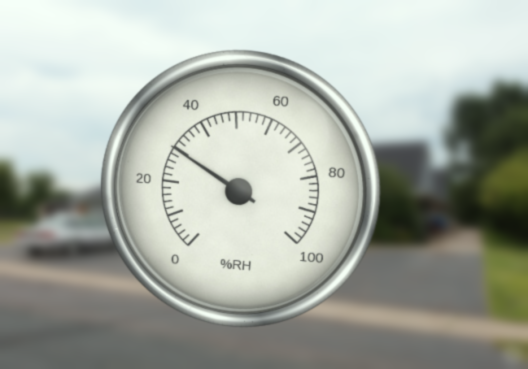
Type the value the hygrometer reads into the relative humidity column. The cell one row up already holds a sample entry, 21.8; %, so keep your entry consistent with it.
30; %
